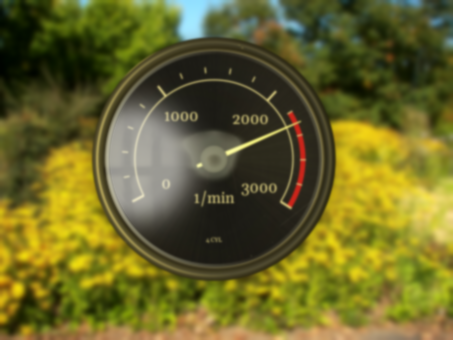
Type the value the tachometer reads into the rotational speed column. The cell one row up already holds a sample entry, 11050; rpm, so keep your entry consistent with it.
2300; rpm
